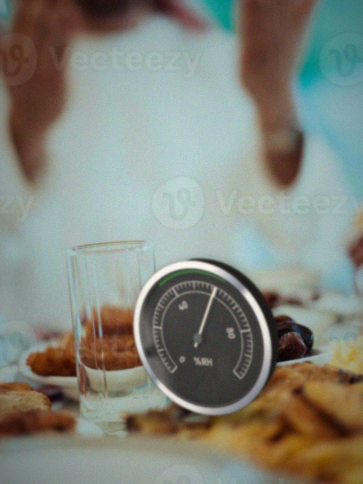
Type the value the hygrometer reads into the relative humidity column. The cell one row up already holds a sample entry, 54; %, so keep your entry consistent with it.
60; %
